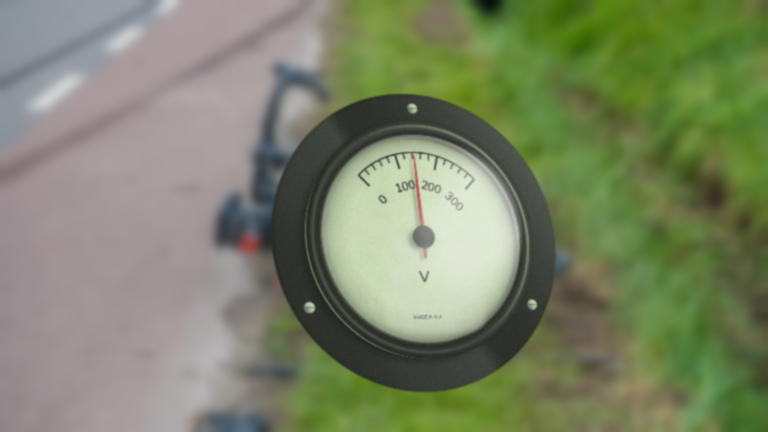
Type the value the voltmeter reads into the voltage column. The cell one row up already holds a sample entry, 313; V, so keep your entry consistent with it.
140; V
